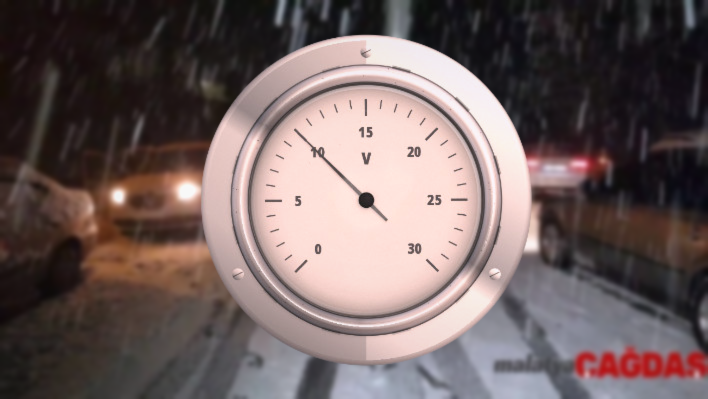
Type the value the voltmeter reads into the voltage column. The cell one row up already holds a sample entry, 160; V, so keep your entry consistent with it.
10; V
